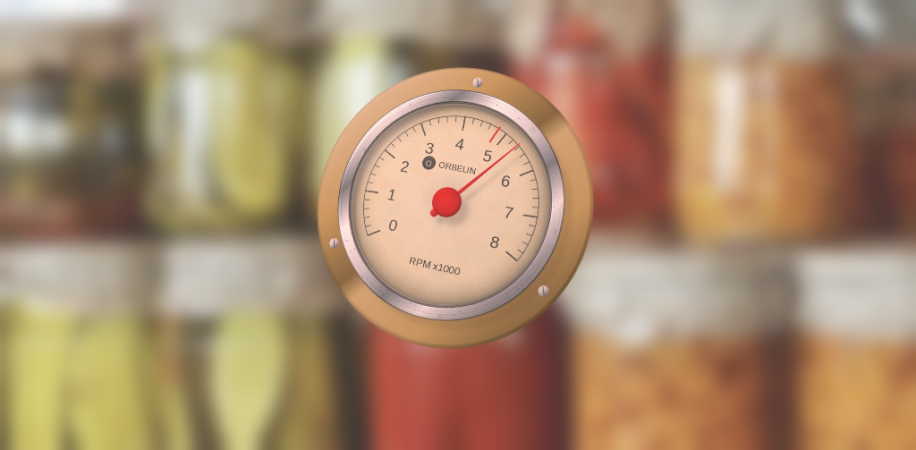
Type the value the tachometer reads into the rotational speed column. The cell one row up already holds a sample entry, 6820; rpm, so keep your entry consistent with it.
5400; rpm
